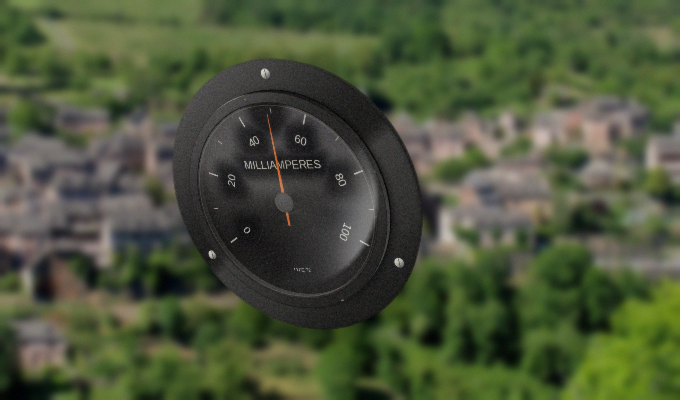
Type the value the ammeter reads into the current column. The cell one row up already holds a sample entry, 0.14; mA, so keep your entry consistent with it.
50; mA
